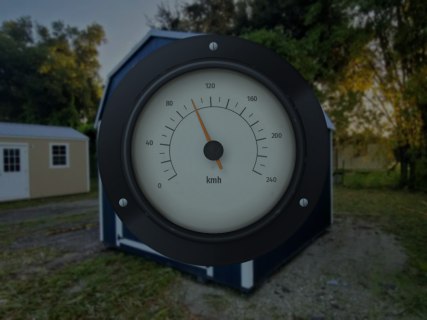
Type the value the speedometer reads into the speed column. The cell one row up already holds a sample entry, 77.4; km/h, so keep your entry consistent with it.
100; km/h
